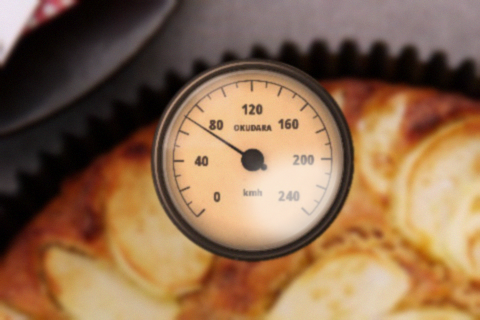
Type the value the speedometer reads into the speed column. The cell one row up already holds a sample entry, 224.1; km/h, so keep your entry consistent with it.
70; km/h
